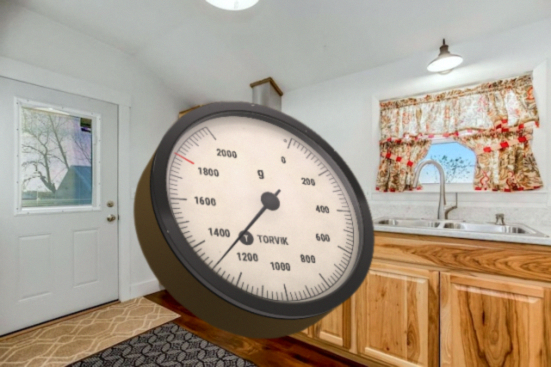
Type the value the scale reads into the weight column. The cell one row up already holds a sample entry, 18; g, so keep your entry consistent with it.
1300; g
